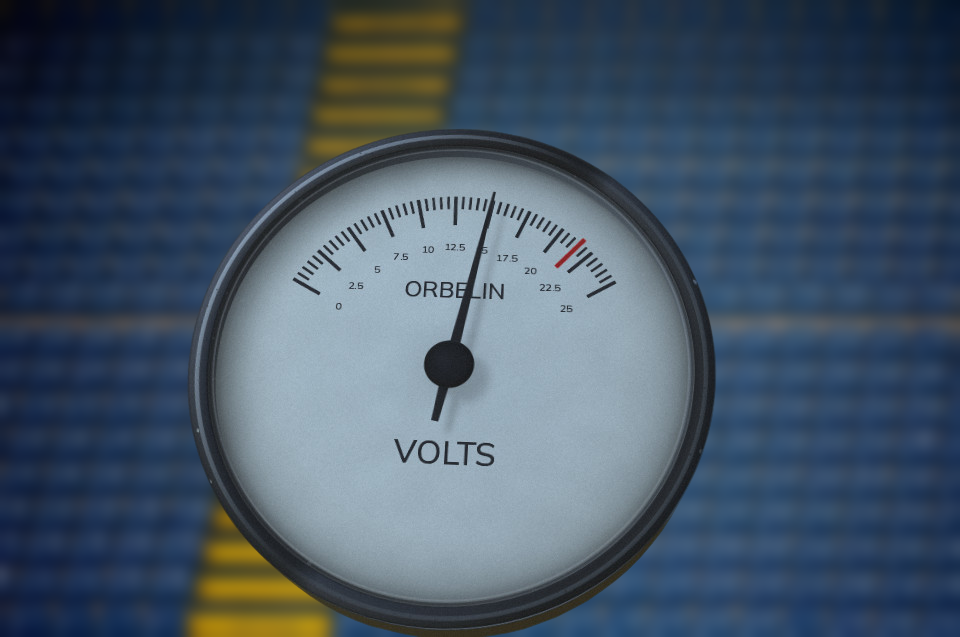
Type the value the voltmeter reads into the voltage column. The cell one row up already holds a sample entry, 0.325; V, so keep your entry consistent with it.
15; V
